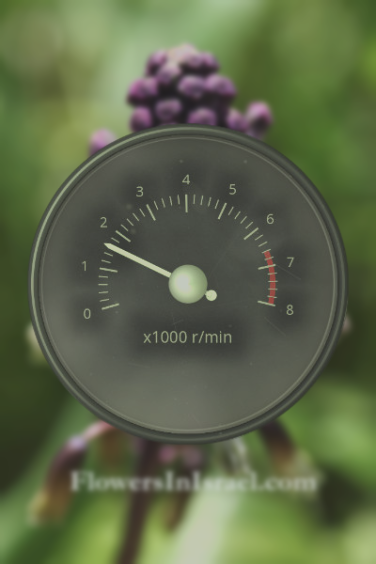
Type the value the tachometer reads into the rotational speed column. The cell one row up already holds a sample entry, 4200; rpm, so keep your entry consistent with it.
1600; rpm
